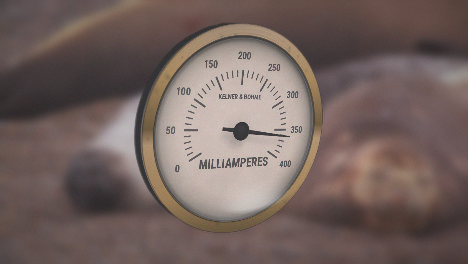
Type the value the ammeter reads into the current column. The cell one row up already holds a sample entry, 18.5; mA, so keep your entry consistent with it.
360; mA
